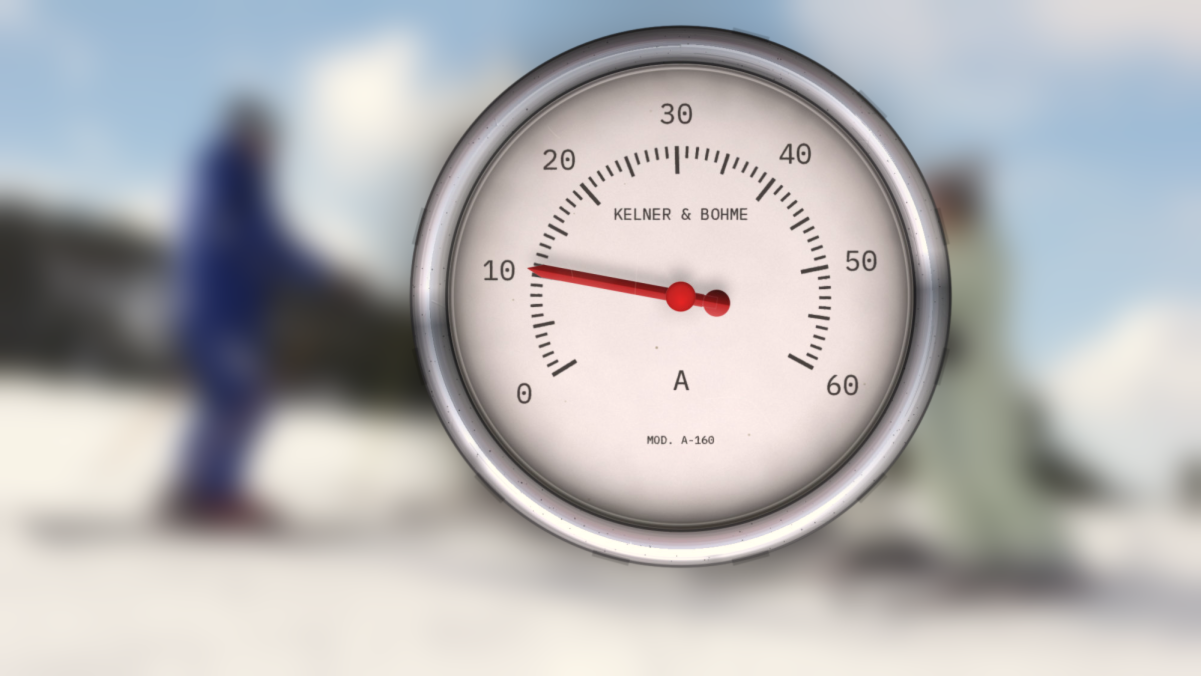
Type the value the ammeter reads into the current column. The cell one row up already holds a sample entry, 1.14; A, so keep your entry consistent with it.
10.5; A
